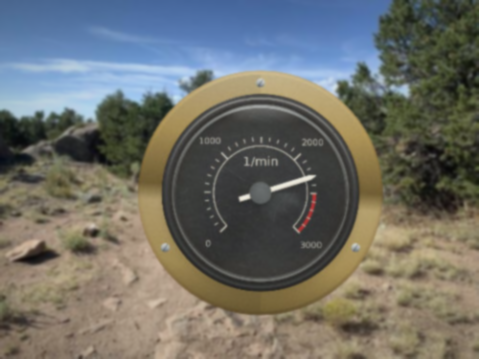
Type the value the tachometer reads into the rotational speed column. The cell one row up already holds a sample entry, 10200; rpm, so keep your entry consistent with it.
2300; rpm
